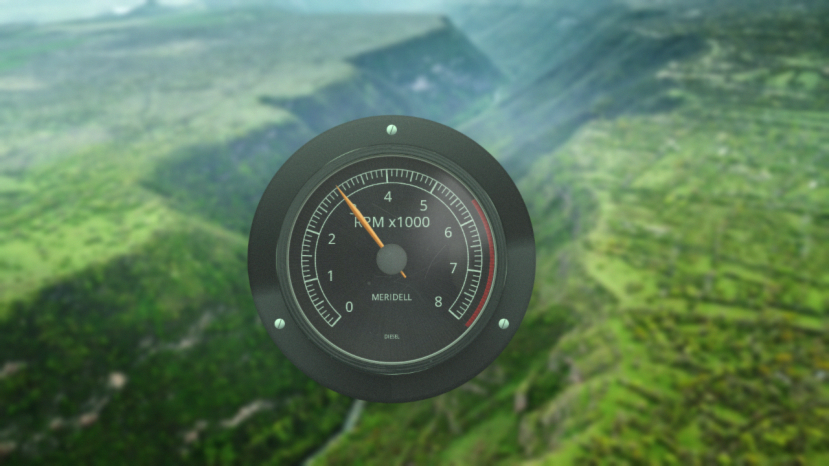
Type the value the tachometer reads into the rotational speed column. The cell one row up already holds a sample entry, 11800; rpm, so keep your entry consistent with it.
3000; rpm
